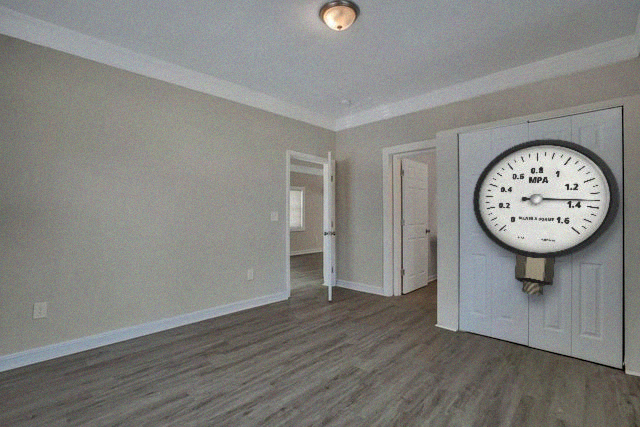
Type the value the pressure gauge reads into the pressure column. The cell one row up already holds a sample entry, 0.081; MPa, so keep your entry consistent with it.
1.35; MPa
